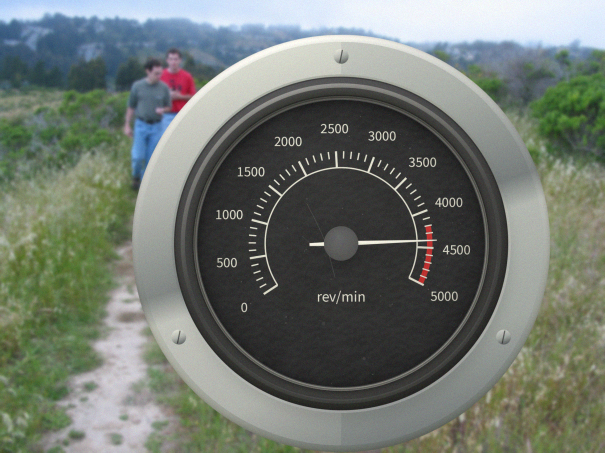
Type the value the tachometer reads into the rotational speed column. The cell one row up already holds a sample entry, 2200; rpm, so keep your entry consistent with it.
4400; rpm
